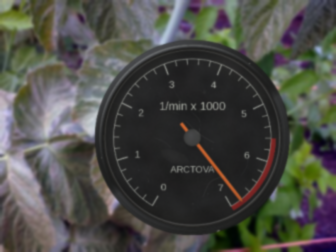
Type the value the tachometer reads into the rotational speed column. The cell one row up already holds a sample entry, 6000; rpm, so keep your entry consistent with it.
6800; rpm
